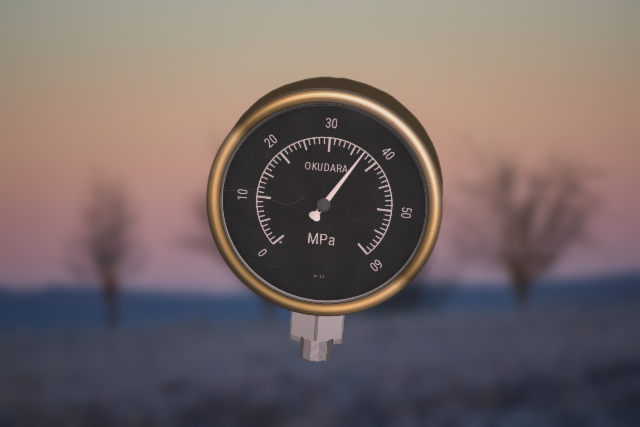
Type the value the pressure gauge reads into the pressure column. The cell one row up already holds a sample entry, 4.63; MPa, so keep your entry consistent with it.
37; MPa
